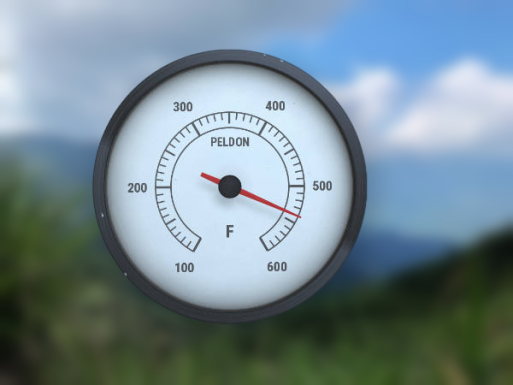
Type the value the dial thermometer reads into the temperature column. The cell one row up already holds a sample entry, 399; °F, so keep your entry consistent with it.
540; °F
